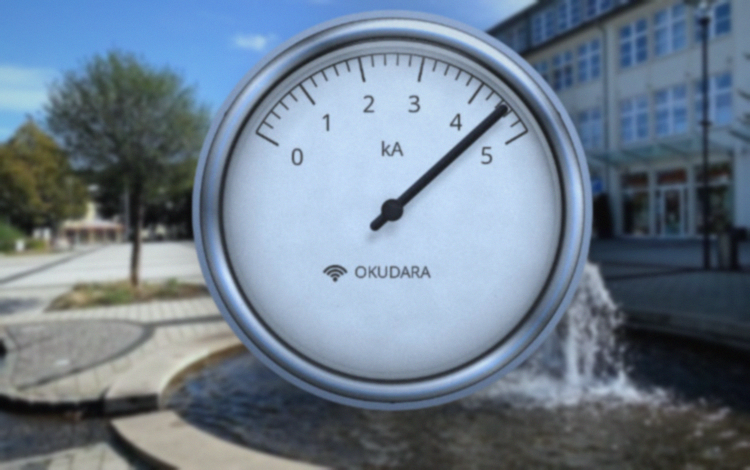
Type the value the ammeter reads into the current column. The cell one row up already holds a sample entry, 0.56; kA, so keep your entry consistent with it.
4.5; kA
